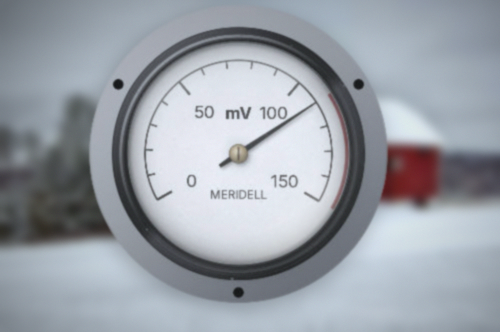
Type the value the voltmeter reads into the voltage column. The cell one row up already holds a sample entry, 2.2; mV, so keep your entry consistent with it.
110; mV
